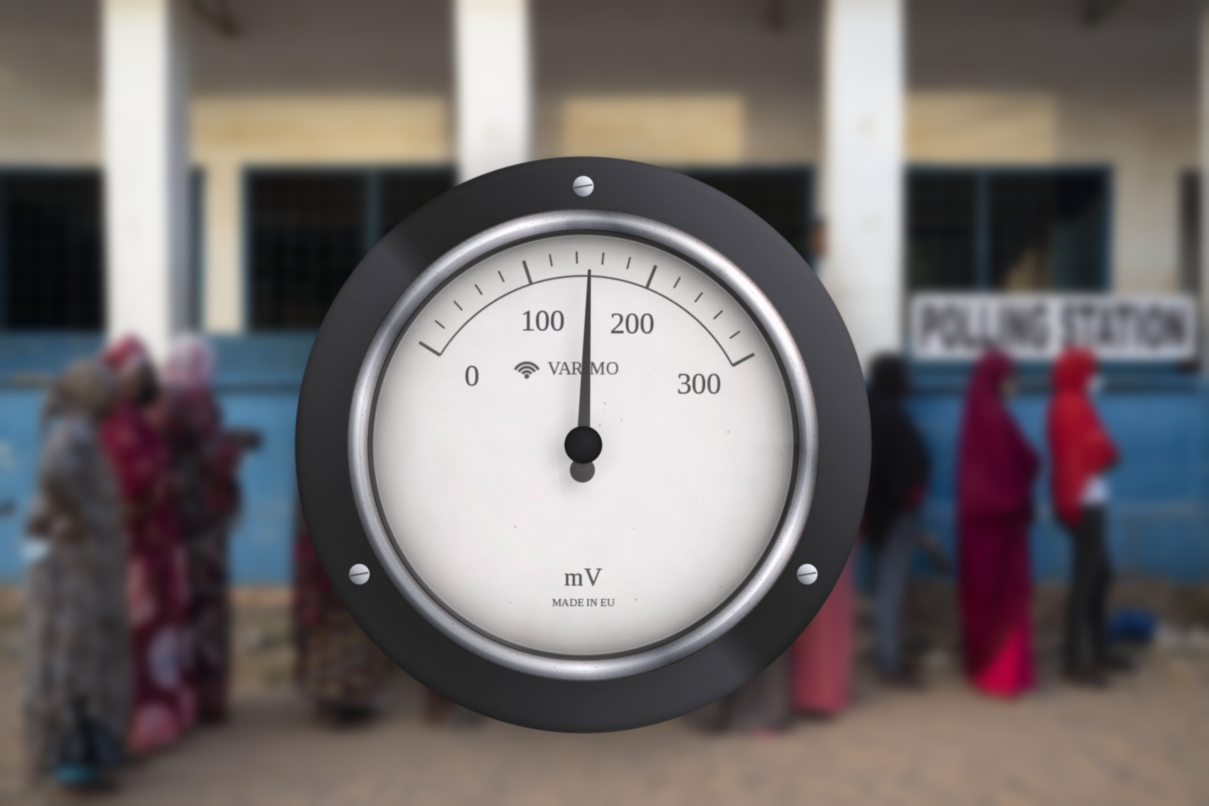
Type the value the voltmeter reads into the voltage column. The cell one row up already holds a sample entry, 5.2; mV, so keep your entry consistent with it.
150; mV
